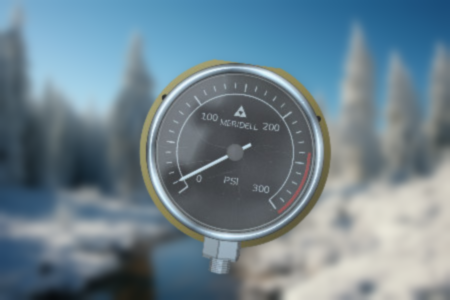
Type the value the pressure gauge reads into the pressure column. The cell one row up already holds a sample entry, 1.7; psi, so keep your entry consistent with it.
10; psi
